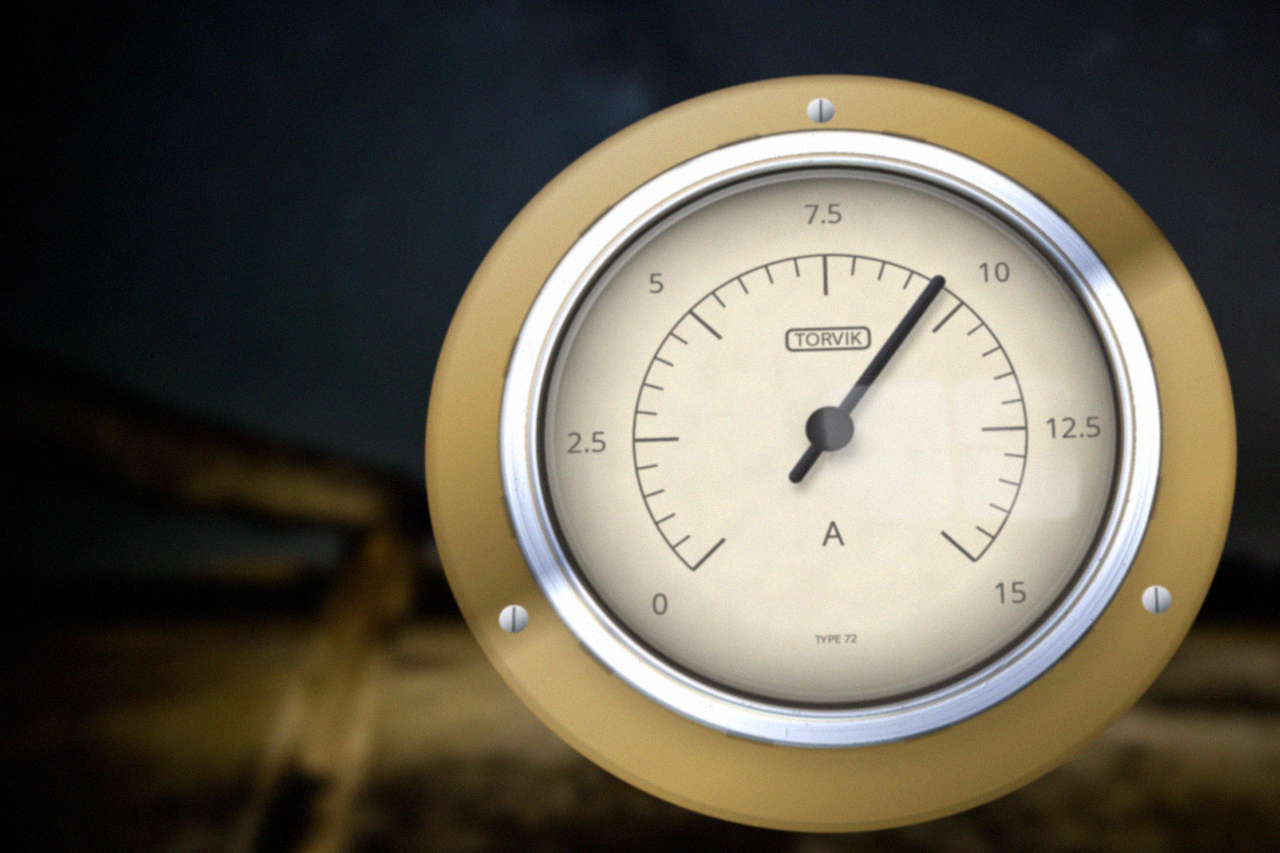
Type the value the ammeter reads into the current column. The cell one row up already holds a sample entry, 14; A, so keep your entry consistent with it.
9.5; A
